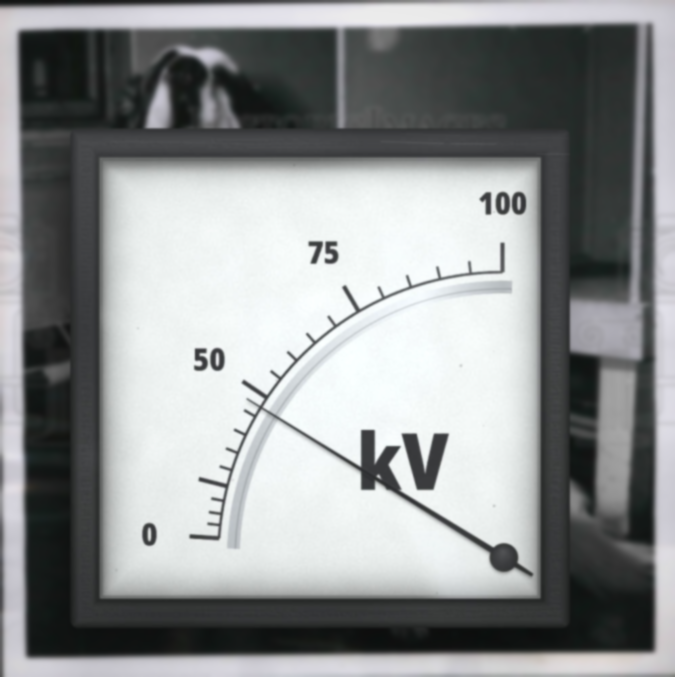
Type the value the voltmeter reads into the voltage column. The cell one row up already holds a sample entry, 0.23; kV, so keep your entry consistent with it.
47.5; kV
